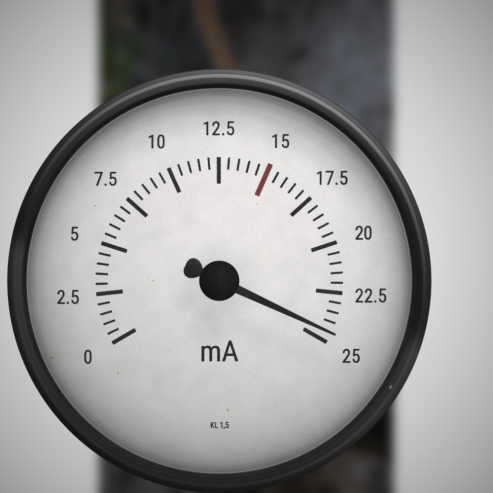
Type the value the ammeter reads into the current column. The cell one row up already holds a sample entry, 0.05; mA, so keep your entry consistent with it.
24.5; mA
